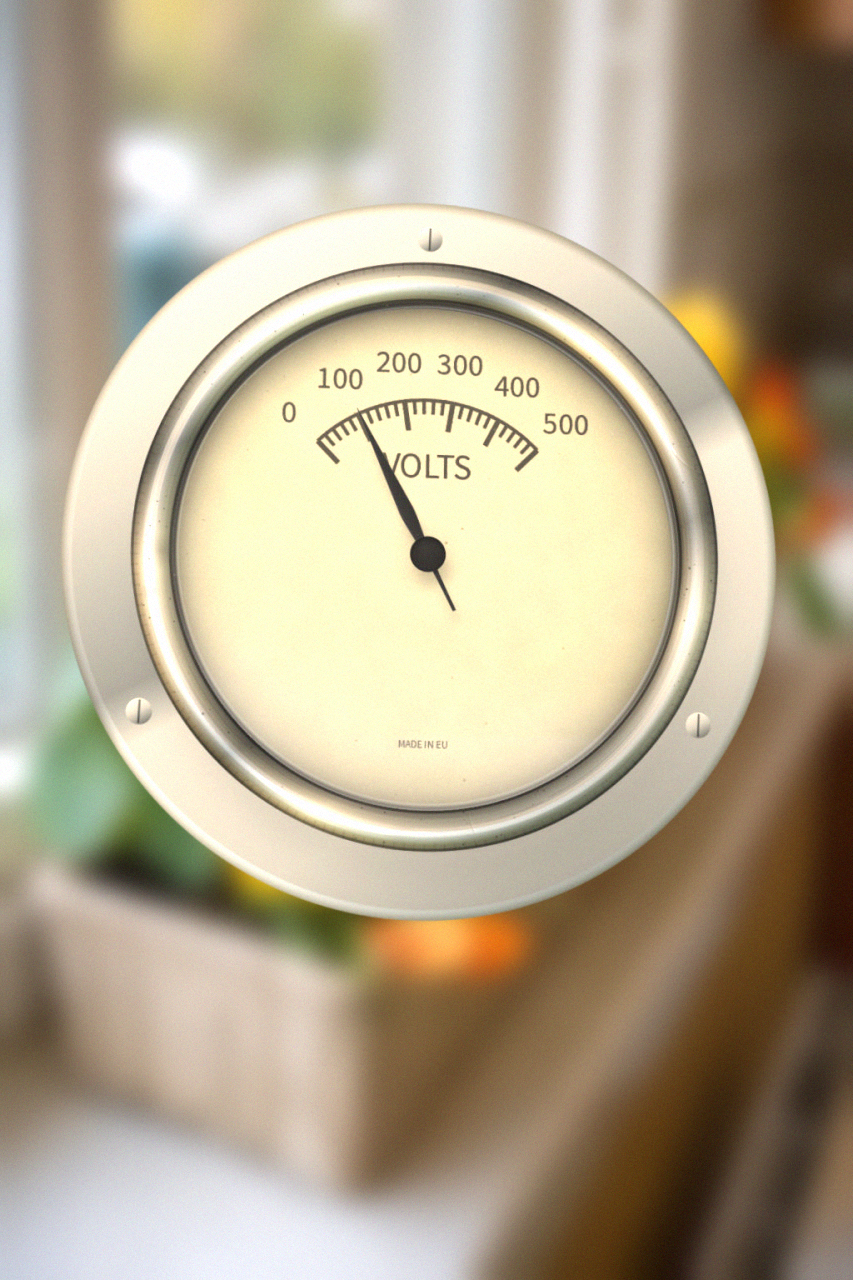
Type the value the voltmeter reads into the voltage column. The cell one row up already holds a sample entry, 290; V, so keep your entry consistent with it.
100; V
